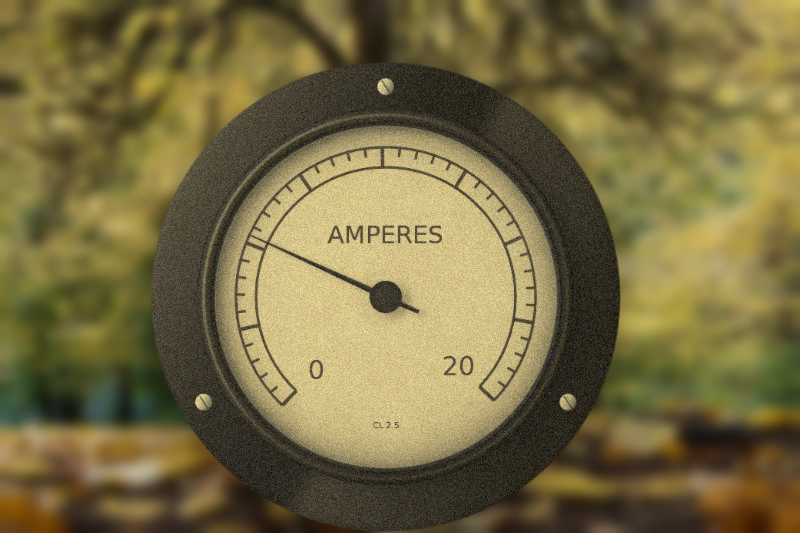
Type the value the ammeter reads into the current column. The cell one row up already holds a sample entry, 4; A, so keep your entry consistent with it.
5.25; A
